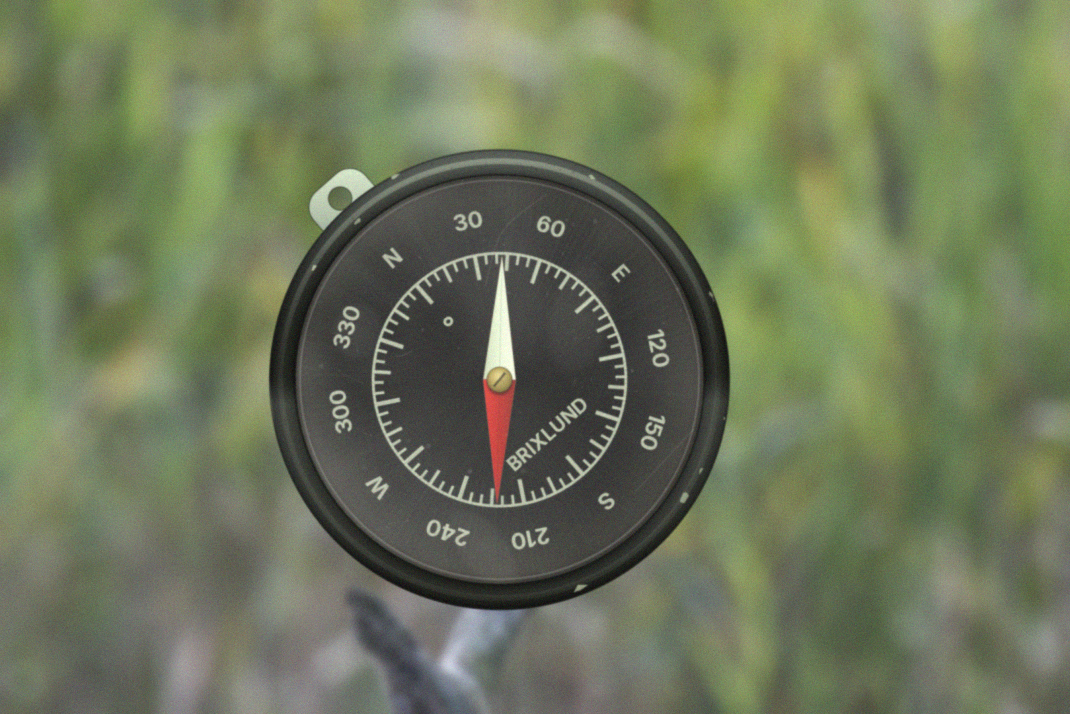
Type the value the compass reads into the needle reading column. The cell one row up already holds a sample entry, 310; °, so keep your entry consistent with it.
222.5; °
